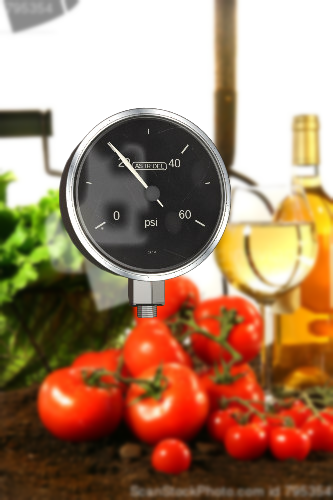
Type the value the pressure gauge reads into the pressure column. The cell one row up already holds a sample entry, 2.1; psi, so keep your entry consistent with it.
20; psi
